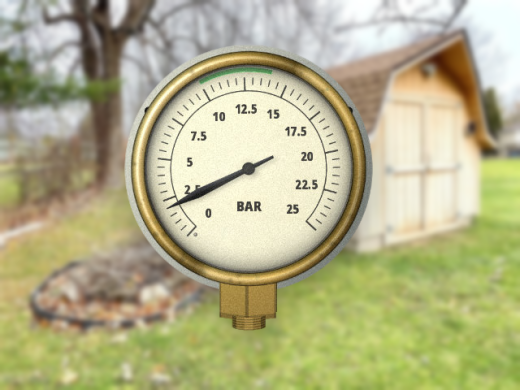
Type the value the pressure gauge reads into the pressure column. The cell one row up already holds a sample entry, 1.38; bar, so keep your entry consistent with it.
2; bar
